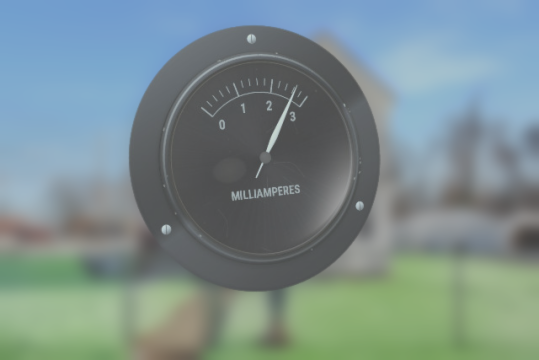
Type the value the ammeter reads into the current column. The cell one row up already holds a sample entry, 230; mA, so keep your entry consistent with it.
2.6; mA
